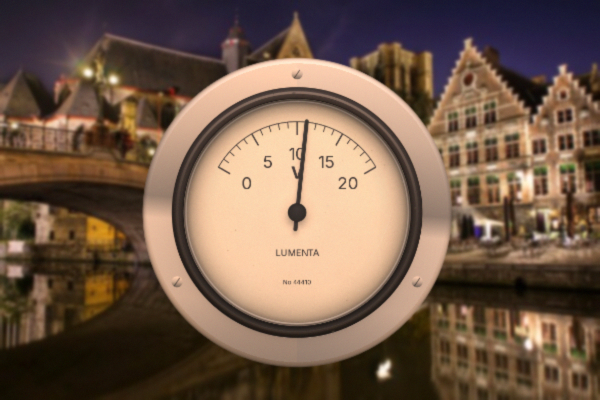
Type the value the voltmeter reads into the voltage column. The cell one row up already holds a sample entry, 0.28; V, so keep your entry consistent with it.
11; V
